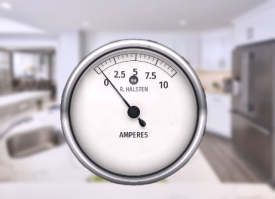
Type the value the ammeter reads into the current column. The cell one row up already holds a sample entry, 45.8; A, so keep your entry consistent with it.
0.5; A
